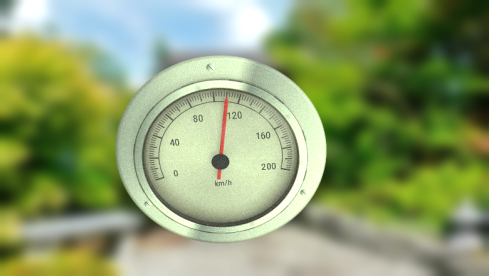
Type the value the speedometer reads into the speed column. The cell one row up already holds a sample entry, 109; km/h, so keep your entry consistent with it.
110; km/h
